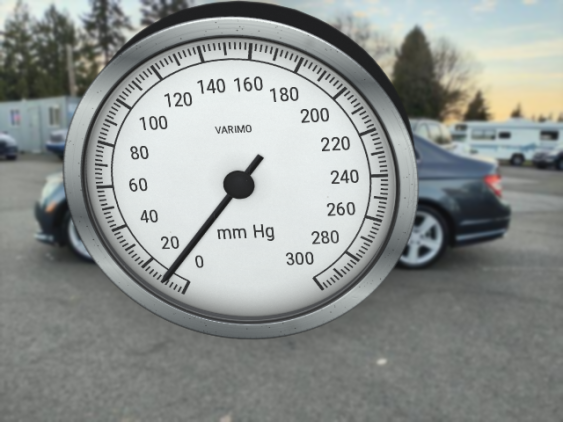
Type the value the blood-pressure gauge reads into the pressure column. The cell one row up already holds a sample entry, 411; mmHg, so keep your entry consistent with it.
10; mmHg
